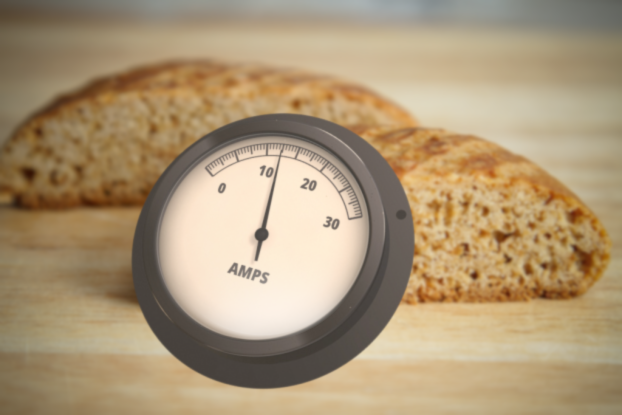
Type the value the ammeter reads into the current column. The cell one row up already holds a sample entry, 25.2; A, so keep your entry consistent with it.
12.5; A
